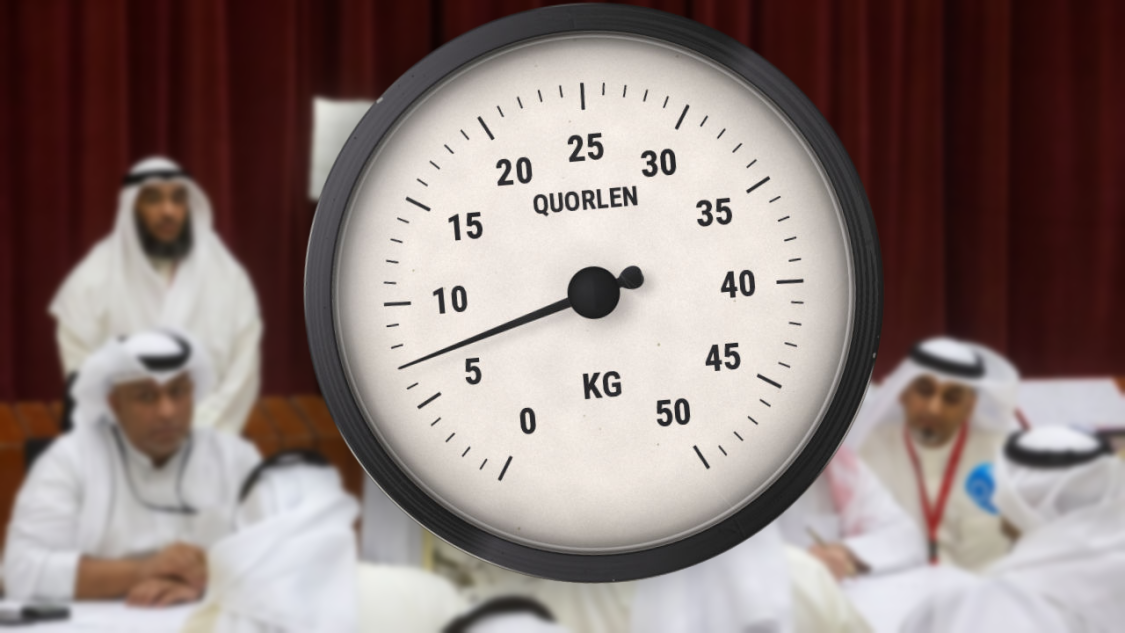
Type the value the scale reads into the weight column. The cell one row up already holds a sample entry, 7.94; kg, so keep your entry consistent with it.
7; kg
